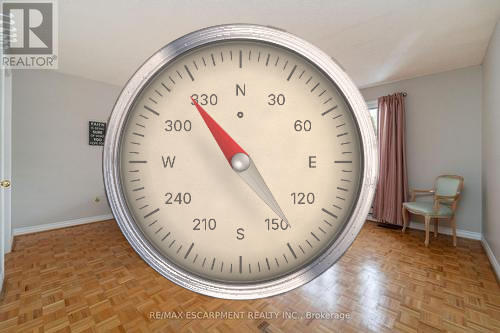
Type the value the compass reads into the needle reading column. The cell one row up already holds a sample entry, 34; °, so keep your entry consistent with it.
322.5; °
